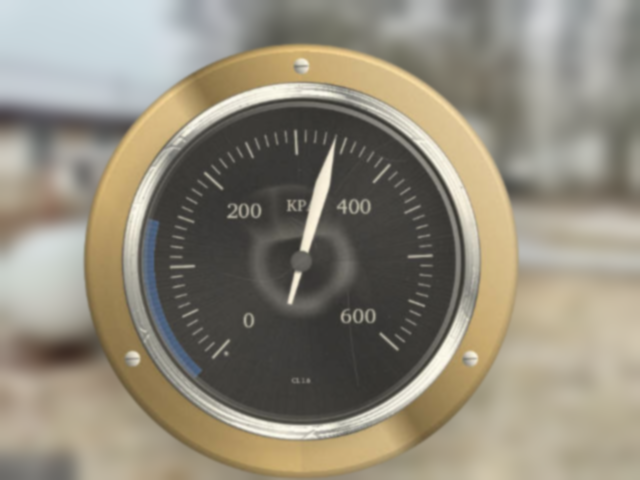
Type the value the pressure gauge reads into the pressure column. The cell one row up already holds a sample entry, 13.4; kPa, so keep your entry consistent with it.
340; kPa
